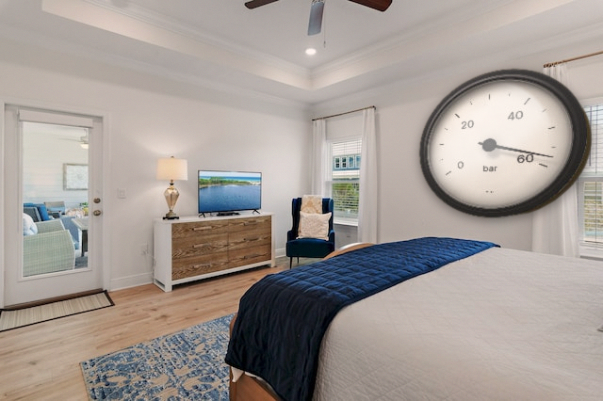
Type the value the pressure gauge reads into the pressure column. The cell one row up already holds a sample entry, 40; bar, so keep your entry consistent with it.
57.5; bar
